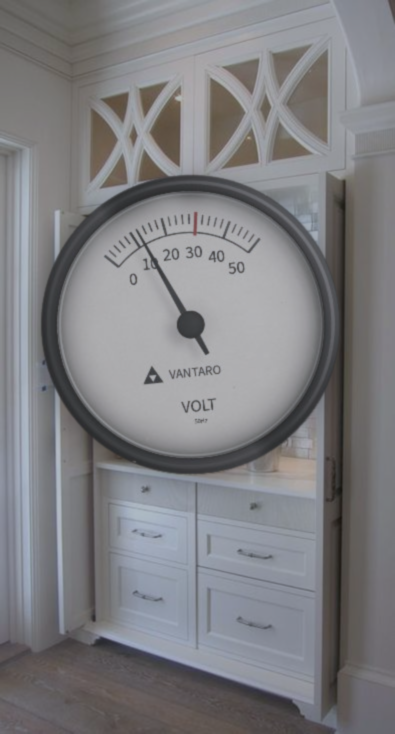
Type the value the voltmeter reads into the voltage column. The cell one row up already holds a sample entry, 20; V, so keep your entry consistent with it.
12; V
